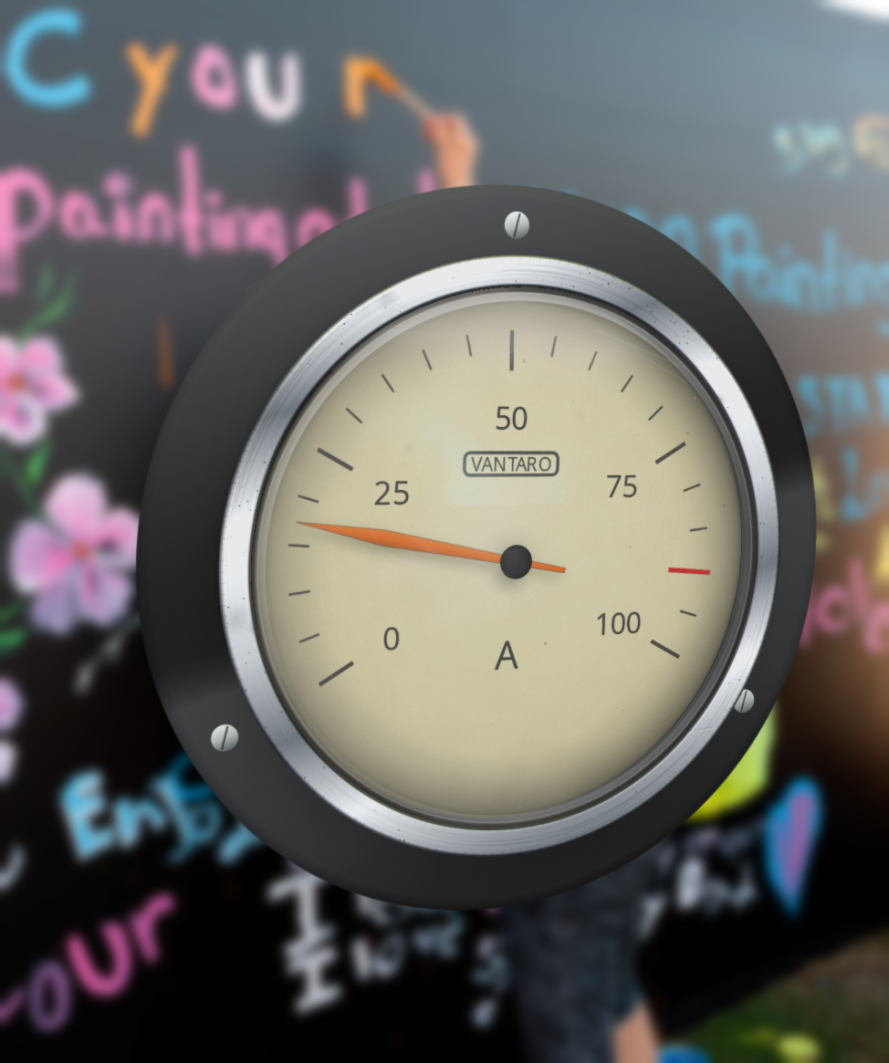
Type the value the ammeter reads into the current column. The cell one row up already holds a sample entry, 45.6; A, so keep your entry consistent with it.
17.5; A
